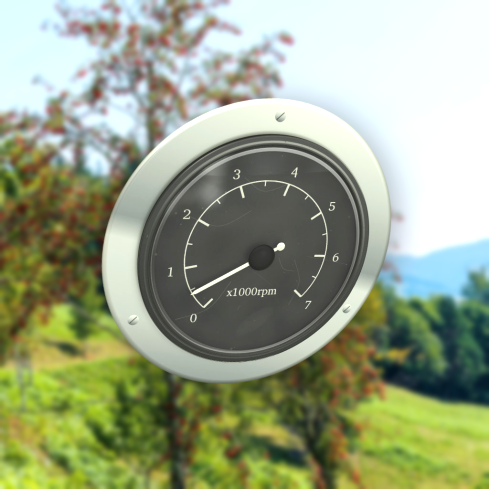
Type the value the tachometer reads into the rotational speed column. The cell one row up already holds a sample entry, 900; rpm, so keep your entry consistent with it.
500; rpm
